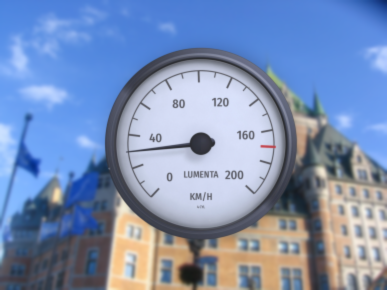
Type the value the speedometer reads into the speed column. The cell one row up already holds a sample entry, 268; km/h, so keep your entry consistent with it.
30; km/h
